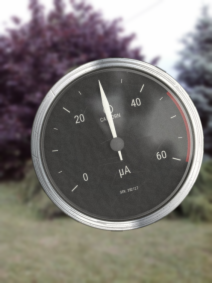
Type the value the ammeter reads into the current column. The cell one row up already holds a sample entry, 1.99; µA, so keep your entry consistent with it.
30; µA
